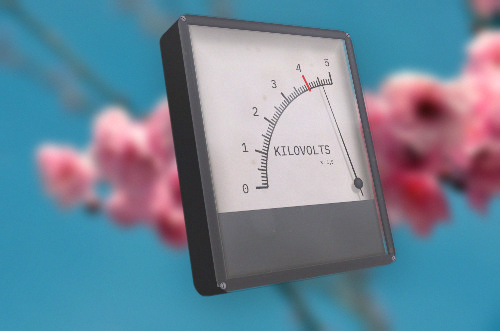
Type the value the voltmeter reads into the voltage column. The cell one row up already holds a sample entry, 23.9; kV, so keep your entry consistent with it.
4.5; kV
